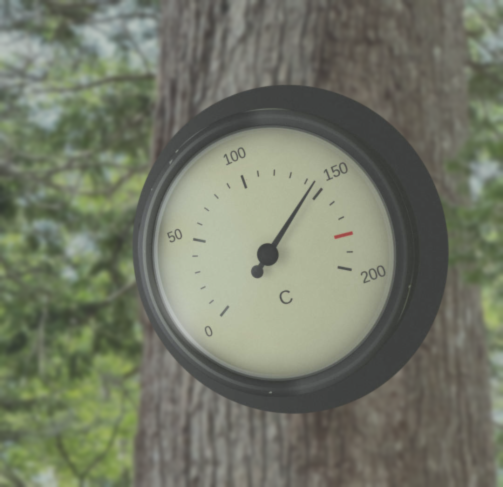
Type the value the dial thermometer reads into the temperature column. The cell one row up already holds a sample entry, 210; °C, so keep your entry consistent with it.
145; °C
